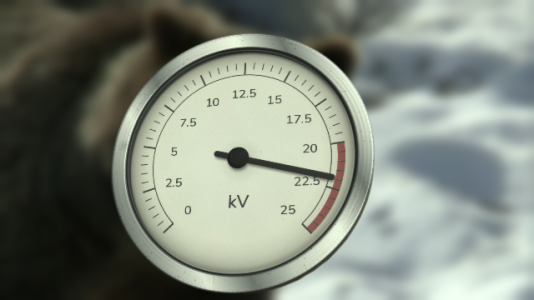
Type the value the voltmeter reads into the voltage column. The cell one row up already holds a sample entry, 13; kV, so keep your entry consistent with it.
22; kV
